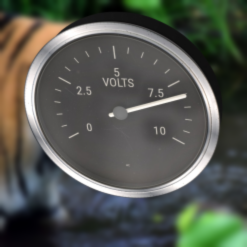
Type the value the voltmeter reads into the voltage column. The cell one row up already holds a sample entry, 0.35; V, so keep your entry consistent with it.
8; V
